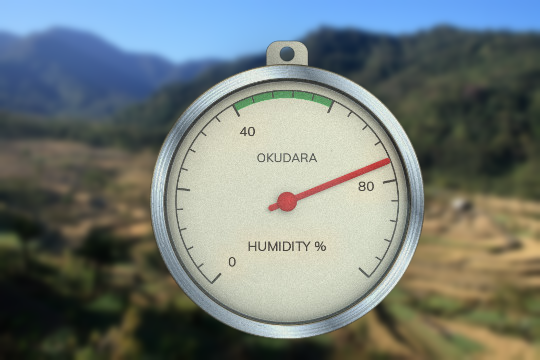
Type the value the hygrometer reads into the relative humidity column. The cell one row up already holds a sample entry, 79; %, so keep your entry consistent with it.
76; %
